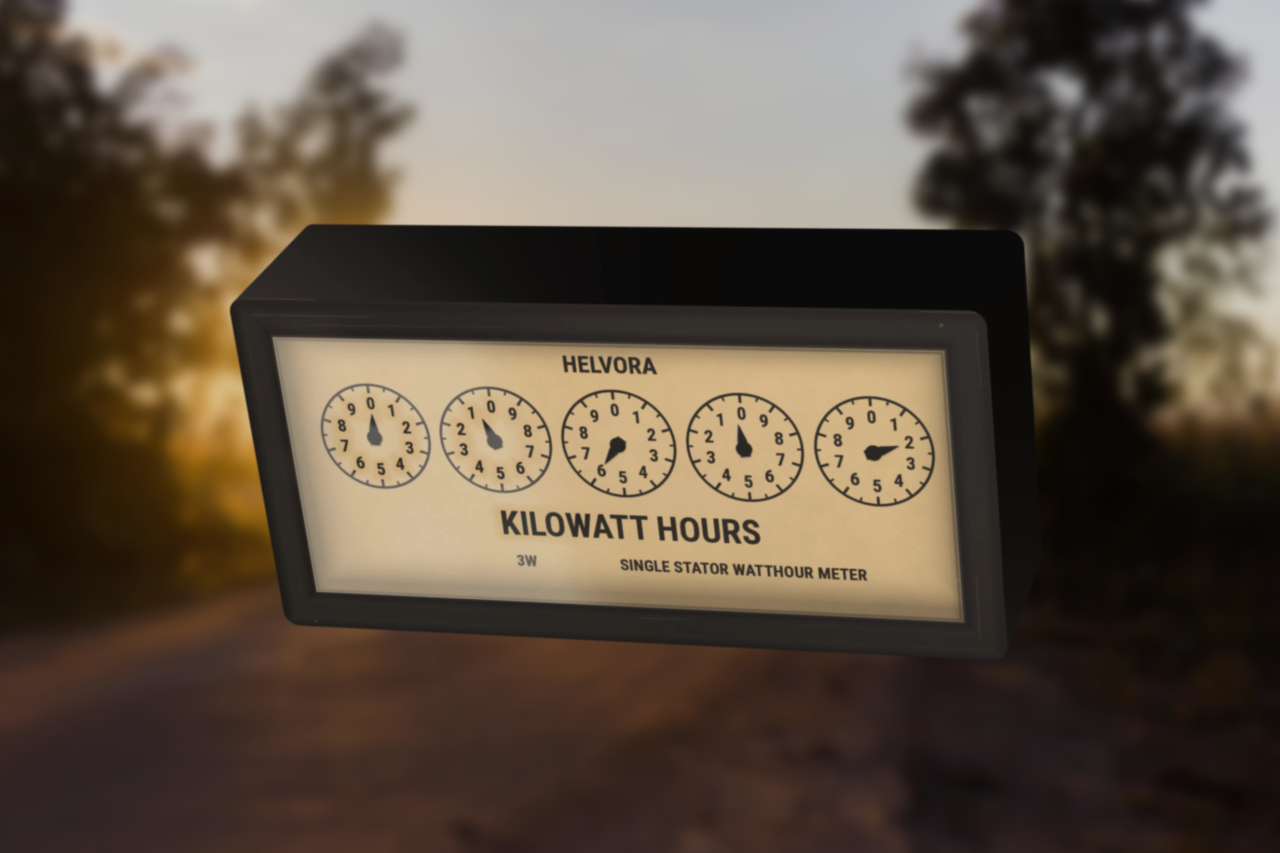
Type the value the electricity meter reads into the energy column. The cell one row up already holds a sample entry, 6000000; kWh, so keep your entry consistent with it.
602; kWh
